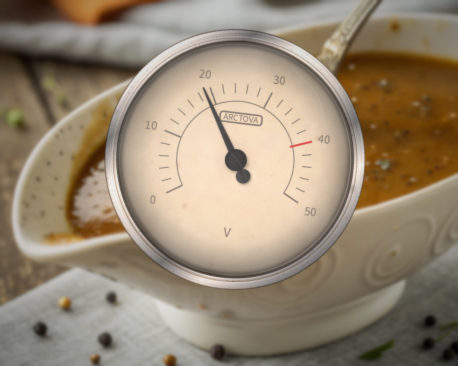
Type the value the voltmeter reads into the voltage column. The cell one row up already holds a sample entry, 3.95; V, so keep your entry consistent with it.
19; V
